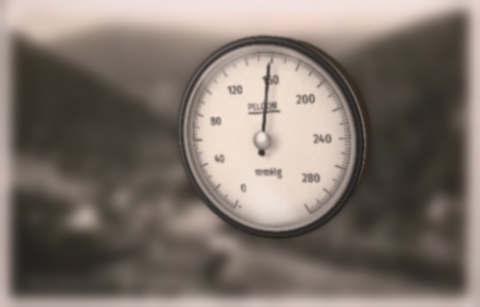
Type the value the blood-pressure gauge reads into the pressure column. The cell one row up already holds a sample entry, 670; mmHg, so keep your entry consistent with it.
160; mmHg
